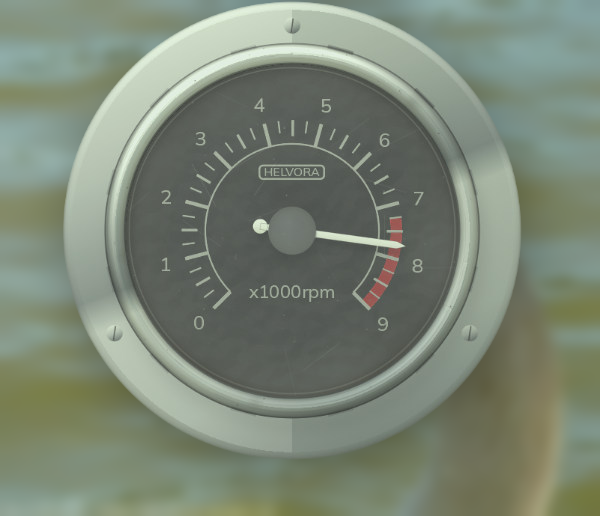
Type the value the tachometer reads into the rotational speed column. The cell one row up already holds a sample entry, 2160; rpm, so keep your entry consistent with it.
7750; rpm
